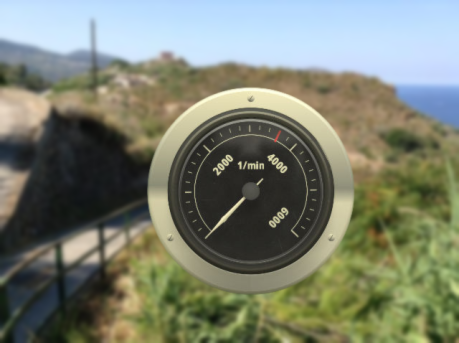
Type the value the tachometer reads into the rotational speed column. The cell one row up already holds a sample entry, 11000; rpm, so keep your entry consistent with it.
0; rpm
